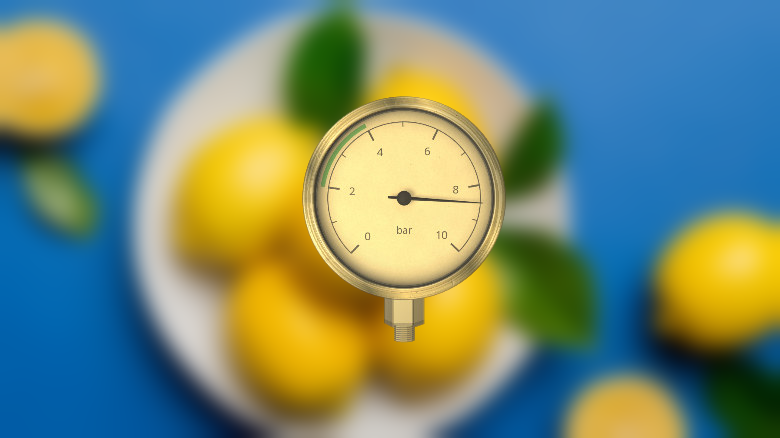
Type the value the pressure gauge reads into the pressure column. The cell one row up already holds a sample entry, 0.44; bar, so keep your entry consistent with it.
8.5; bar
